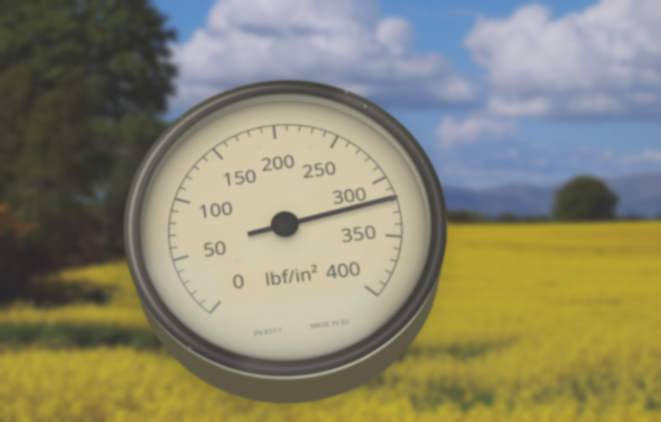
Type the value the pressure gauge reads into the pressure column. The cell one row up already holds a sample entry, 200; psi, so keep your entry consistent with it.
320; psi
